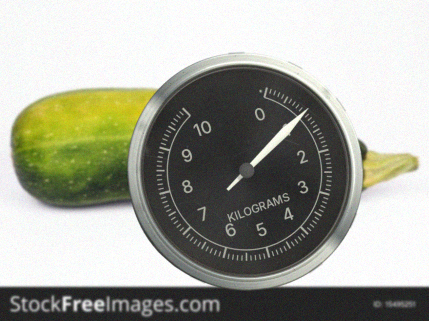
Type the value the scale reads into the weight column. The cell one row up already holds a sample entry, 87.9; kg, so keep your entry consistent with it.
1; kg
